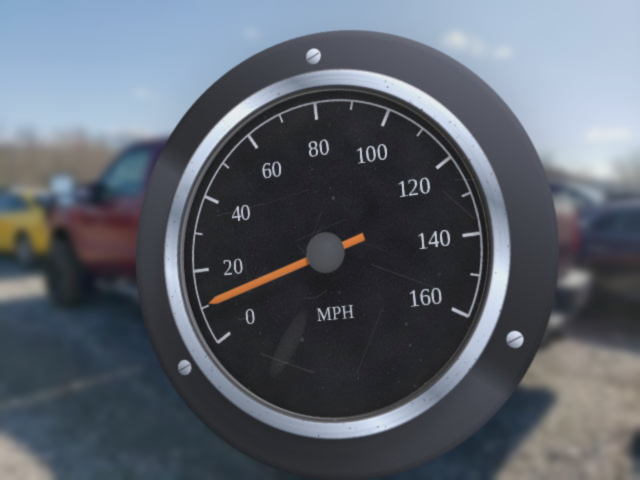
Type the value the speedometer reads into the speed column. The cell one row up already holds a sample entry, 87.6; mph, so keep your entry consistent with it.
10; mph
